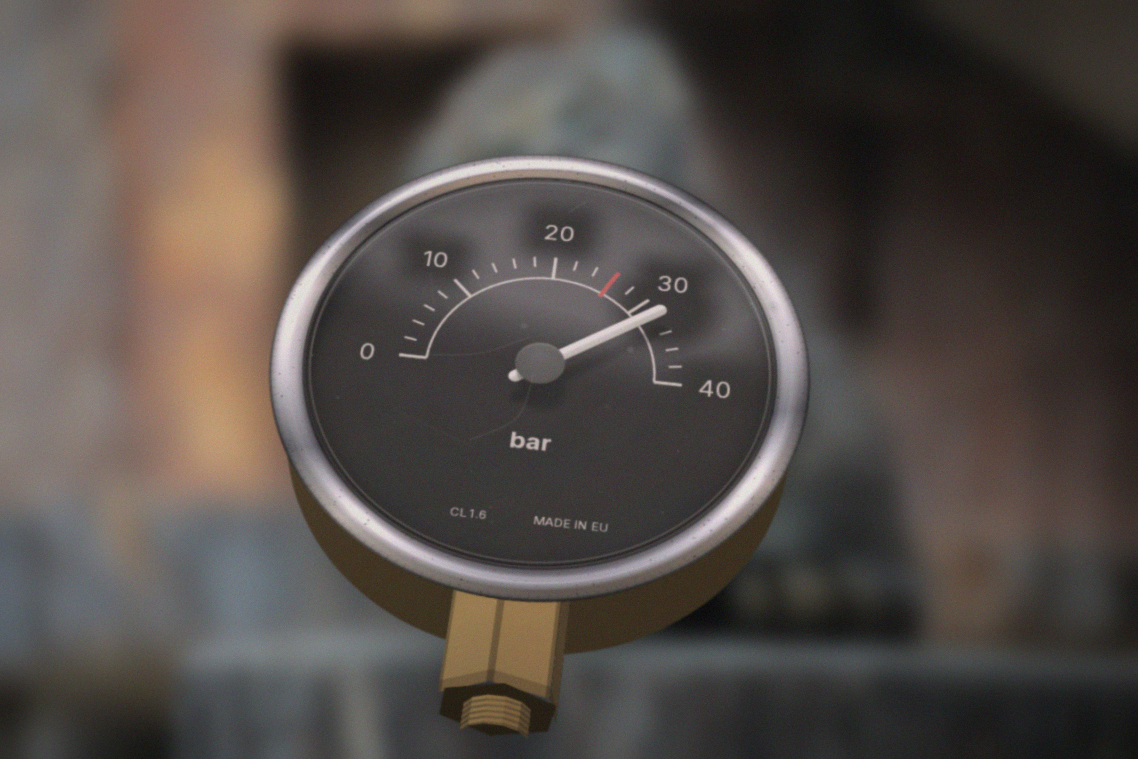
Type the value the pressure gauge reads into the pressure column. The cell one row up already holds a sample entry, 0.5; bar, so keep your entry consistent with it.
32; bar
